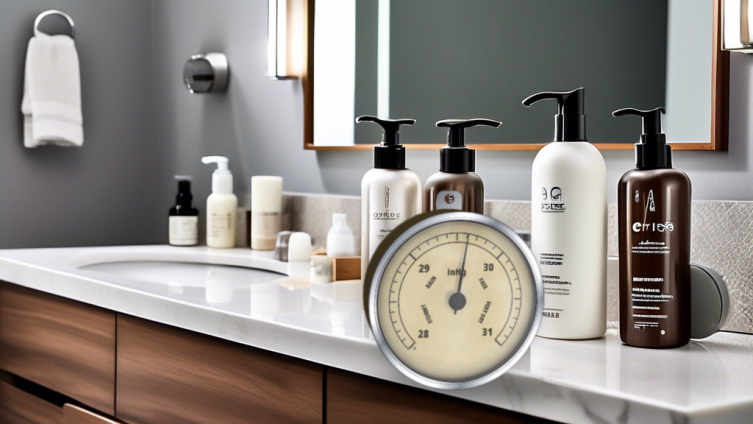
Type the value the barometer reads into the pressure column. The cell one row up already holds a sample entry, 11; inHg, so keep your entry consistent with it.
29.6; inHg
